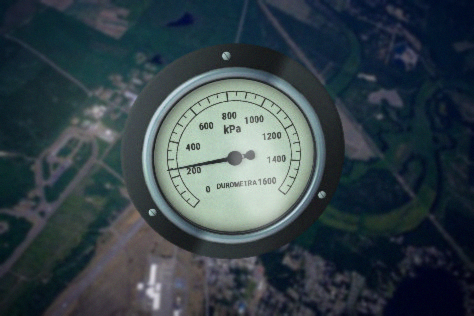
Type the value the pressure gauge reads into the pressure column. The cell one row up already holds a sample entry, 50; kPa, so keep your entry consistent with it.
250; kPa
